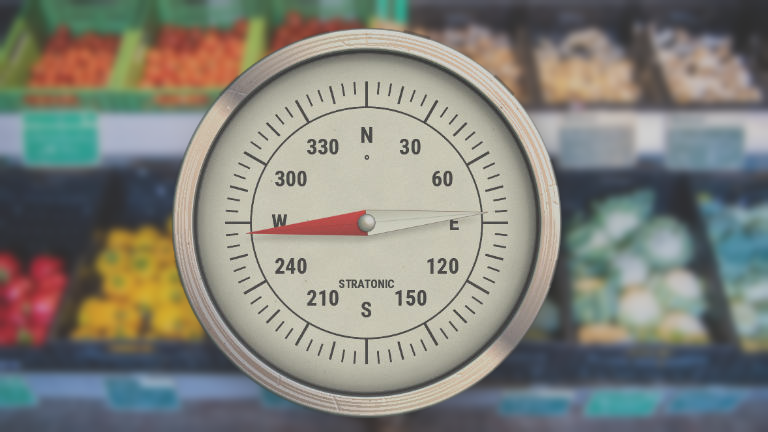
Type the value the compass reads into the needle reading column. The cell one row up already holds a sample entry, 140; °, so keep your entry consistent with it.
265; °
